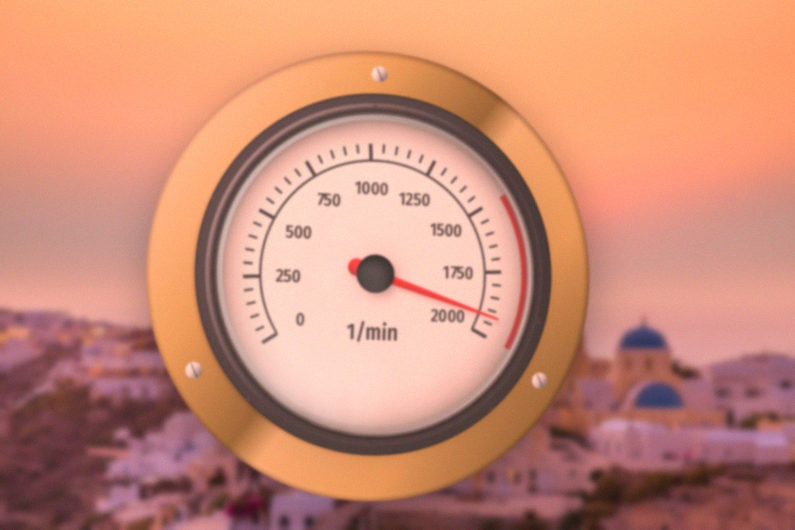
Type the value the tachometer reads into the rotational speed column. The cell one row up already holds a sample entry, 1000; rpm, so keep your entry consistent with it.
1925; rpm
